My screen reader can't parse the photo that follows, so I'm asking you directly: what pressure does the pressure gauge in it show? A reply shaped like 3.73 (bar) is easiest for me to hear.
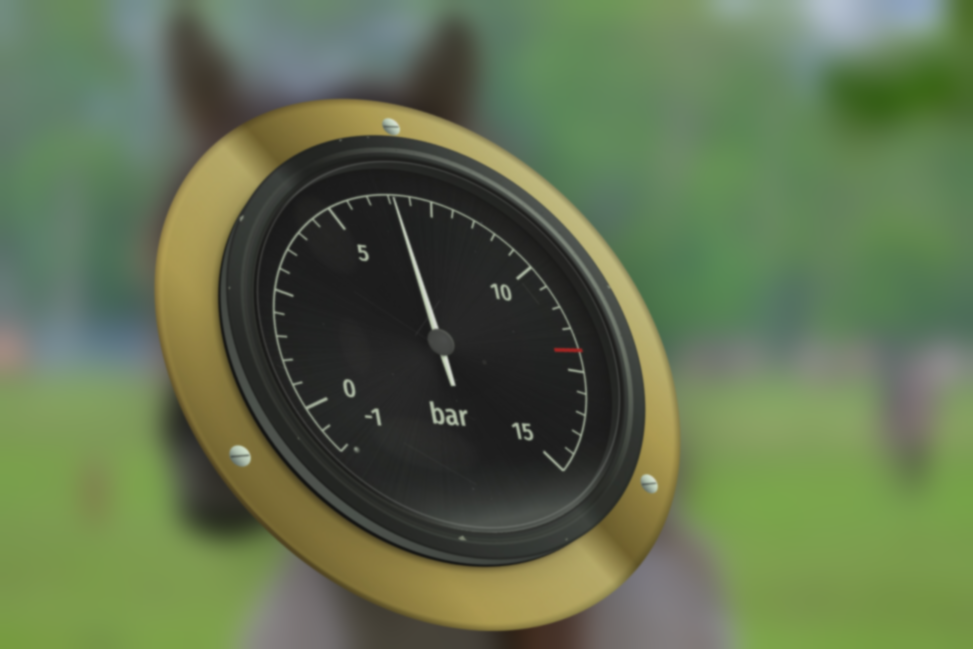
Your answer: 6.5 (bar)
